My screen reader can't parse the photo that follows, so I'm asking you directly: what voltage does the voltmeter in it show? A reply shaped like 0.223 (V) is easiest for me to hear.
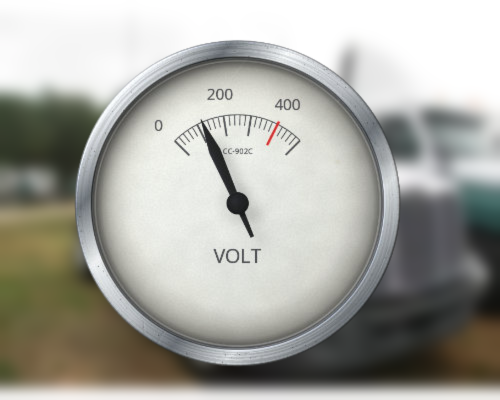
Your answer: 120 (V)
